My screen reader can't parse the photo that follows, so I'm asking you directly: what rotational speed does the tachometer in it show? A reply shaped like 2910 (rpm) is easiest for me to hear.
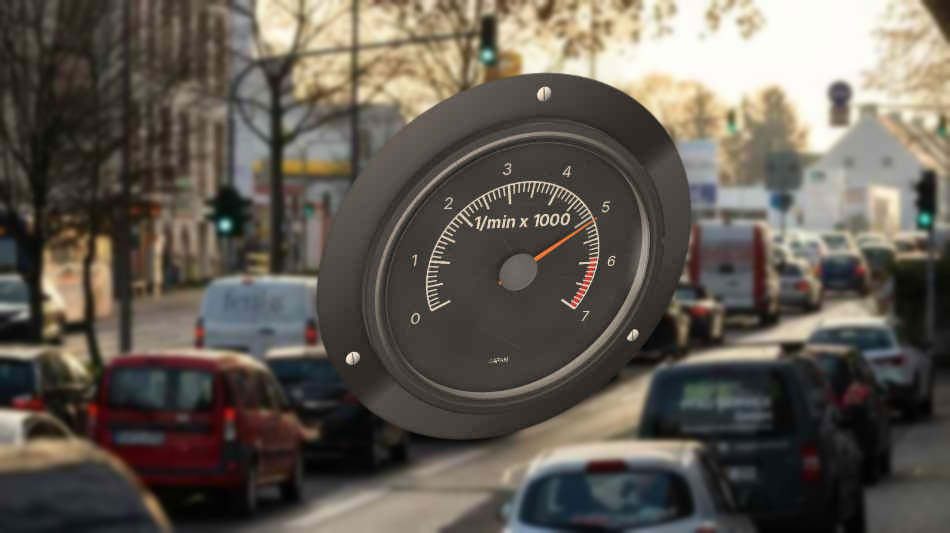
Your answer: 5000 (rpm)
